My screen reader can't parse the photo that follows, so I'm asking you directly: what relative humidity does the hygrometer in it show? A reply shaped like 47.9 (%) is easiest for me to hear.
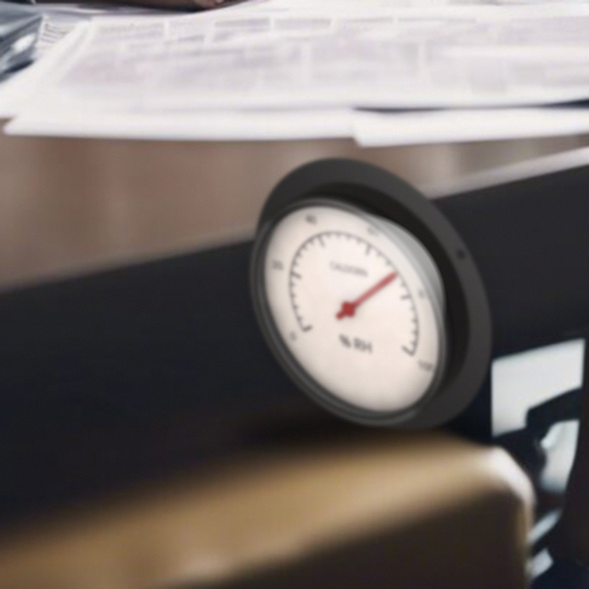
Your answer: 72 (%)
